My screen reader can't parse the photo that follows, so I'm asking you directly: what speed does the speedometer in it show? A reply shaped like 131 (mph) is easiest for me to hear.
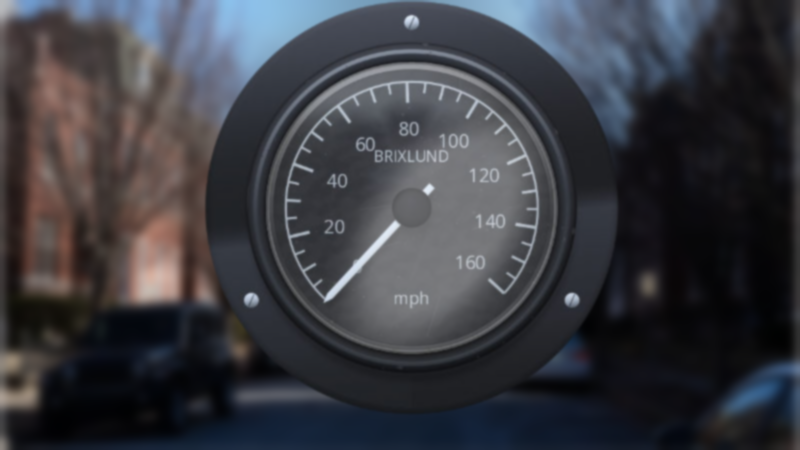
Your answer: 0 (mph)
